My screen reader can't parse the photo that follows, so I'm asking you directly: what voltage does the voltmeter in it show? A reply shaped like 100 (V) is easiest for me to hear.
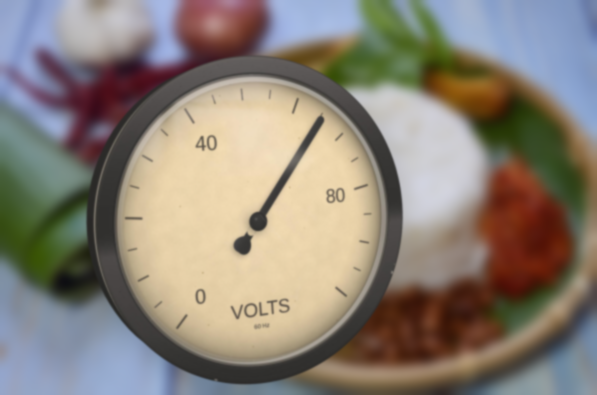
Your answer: 65 (V)
